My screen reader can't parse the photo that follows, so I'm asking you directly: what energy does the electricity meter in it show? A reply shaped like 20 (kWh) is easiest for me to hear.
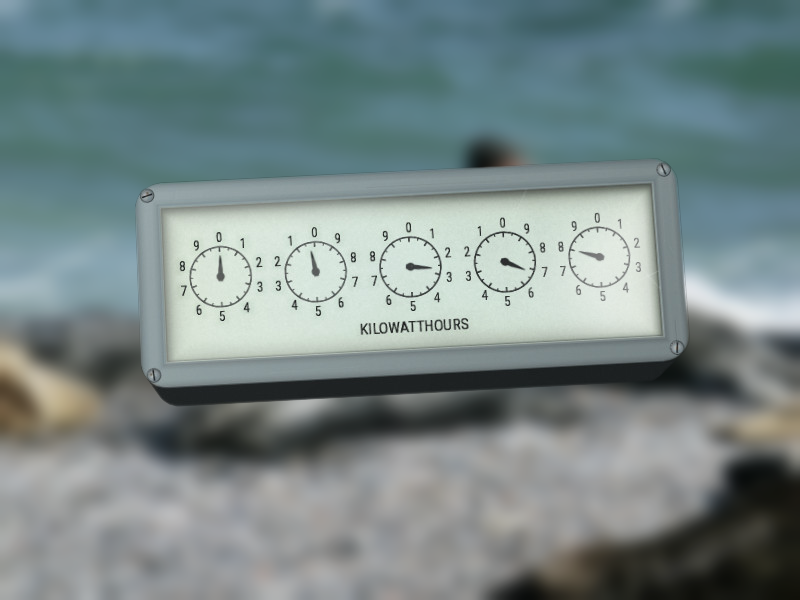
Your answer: 268 (kWh)
